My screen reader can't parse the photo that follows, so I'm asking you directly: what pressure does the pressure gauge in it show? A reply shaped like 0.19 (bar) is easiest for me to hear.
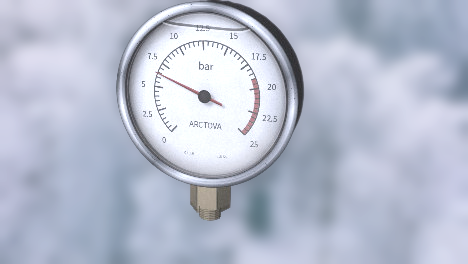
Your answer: 6.5 (bar)
